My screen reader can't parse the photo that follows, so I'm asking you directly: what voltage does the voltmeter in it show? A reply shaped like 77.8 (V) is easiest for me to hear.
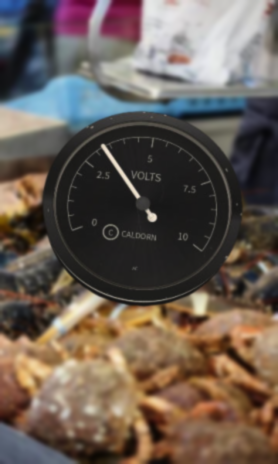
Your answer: 3.25 (V)
